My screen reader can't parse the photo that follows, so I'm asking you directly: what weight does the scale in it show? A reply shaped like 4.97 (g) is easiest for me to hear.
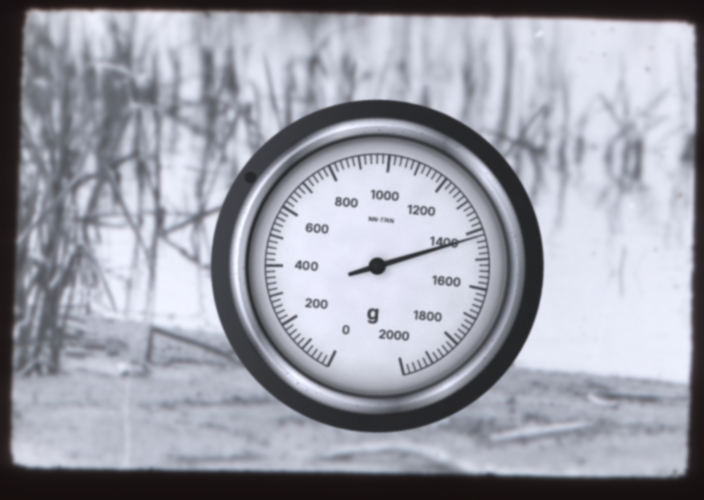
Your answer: 1420 (g)
